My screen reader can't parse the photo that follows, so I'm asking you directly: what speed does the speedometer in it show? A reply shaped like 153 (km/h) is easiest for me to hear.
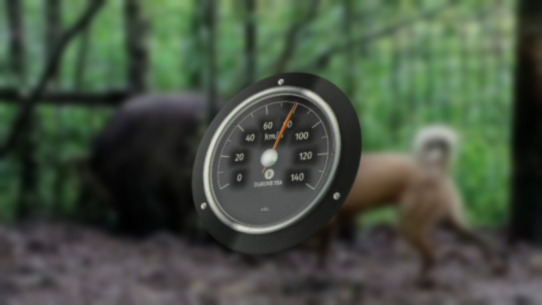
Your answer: 80 (km/h)
